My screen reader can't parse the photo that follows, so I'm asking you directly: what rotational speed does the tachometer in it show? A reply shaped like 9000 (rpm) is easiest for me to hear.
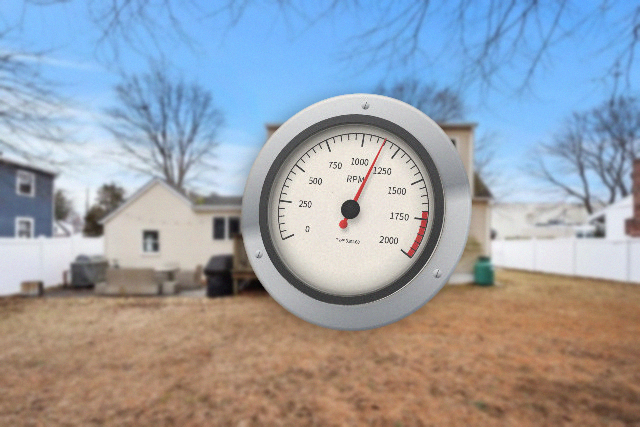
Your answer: 1150 (rpm)
